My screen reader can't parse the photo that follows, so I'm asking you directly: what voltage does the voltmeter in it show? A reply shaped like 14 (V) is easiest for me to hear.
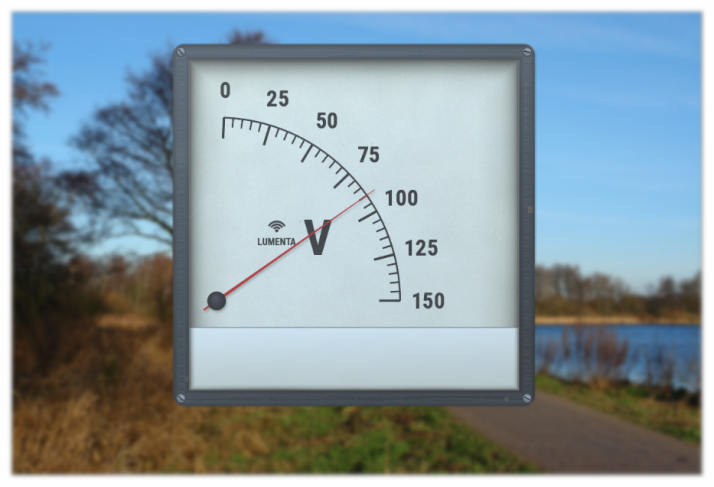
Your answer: 90 (V)
